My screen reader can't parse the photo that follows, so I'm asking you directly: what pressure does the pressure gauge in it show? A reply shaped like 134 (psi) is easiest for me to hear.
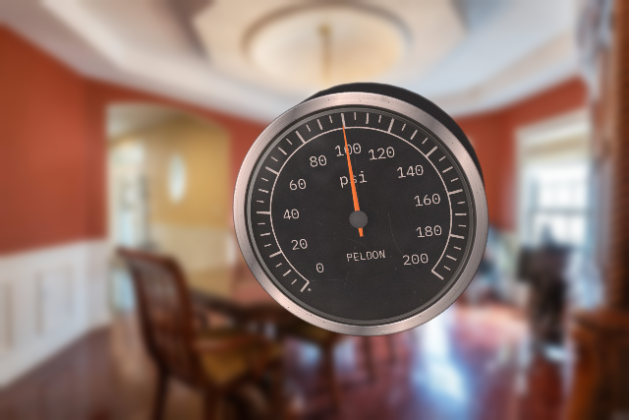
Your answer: 100 (psi)
